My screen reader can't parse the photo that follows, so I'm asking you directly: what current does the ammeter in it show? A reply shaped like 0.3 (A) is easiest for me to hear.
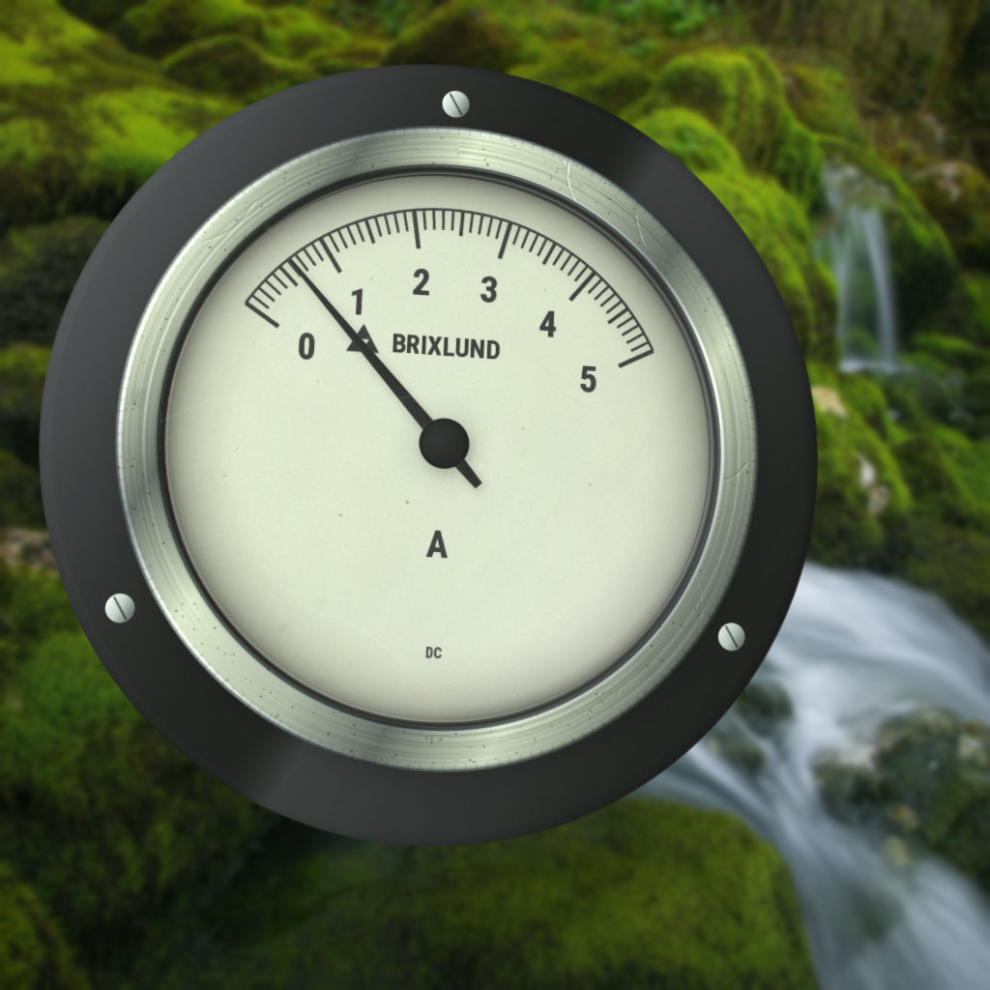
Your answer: 0.6 (A)
